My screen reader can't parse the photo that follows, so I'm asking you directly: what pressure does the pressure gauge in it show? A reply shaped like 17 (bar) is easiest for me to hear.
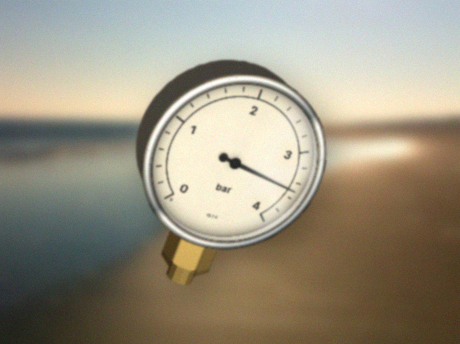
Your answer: 3.5 (bar)
